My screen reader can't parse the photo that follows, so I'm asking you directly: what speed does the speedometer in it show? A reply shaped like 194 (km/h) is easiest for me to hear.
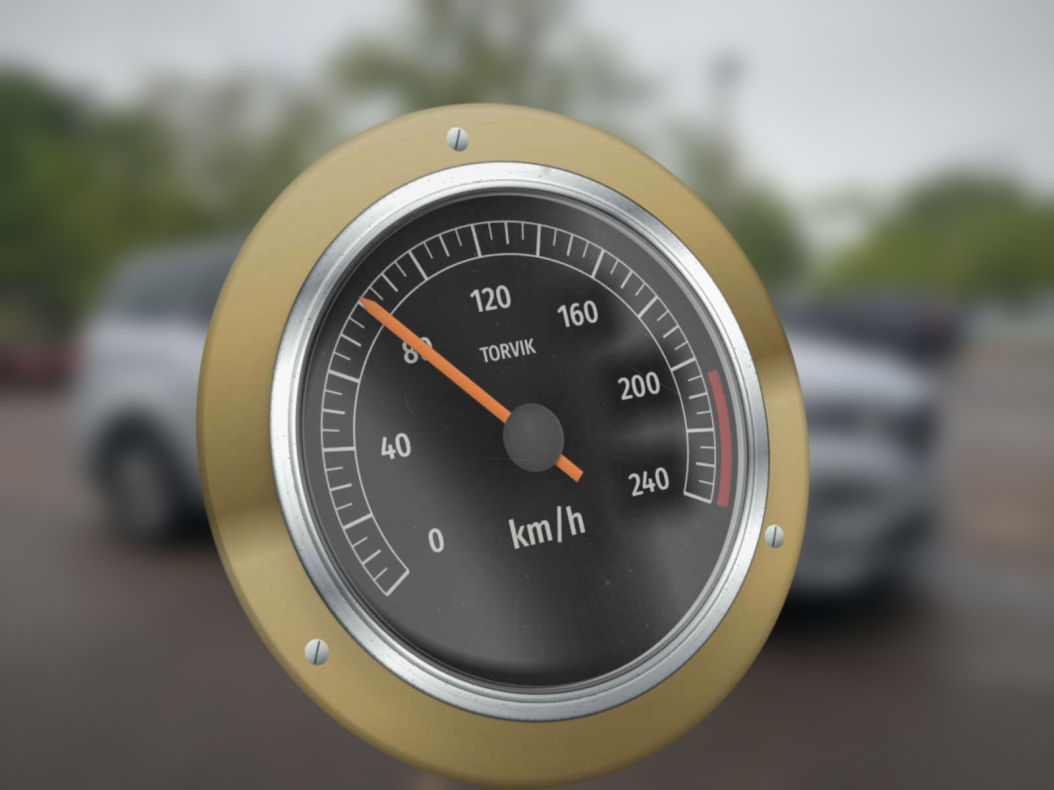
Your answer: 80 (km/h)
